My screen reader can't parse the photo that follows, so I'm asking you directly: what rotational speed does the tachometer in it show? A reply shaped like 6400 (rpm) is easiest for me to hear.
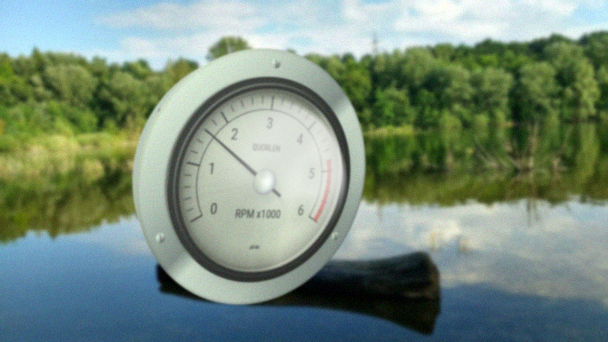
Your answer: 1600 (rpm)
